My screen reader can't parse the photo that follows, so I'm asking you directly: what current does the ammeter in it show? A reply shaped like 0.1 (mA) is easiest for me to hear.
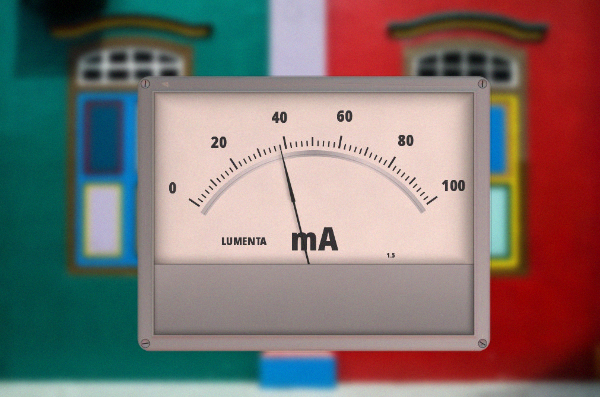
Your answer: 38 (mA)
